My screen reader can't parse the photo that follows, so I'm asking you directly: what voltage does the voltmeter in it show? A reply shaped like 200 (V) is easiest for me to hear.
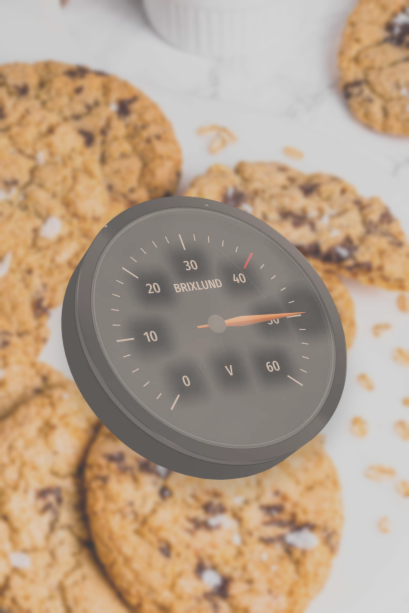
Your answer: 50 (V)
